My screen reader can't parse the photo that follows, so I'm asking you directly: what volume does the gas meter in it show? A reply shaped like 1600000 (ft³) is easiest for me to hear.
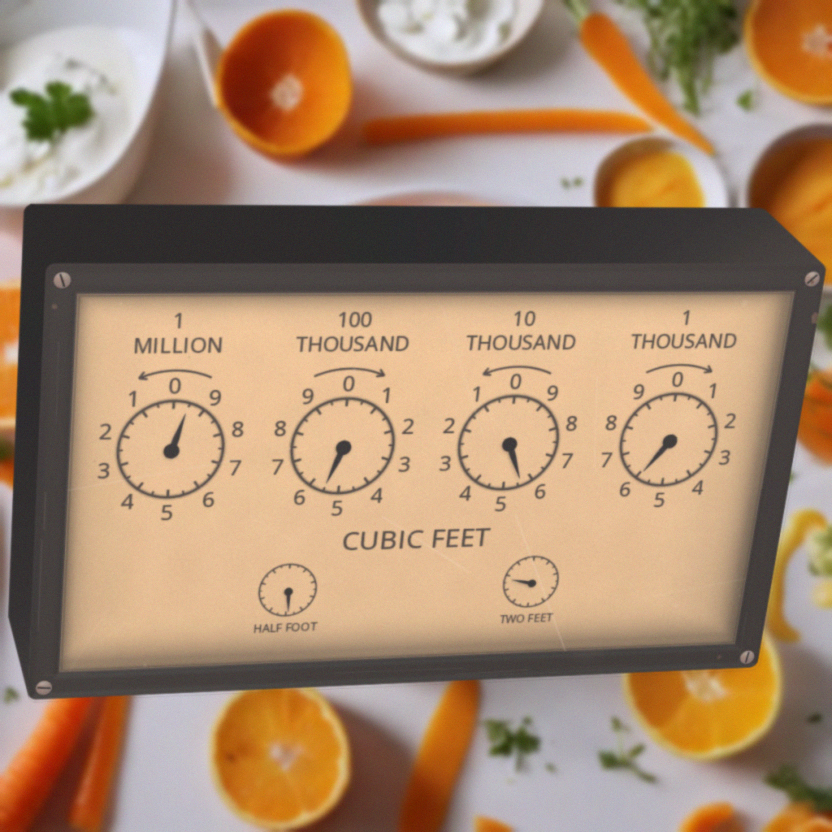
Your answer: 955600 (ft³)
